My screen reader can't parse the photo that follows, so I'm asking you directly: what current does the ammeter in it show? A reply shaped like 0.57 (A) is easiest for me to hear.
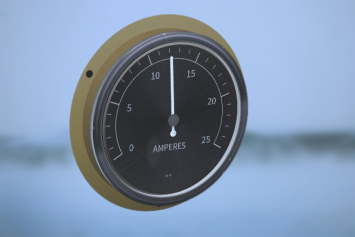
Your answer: 12 (A)
